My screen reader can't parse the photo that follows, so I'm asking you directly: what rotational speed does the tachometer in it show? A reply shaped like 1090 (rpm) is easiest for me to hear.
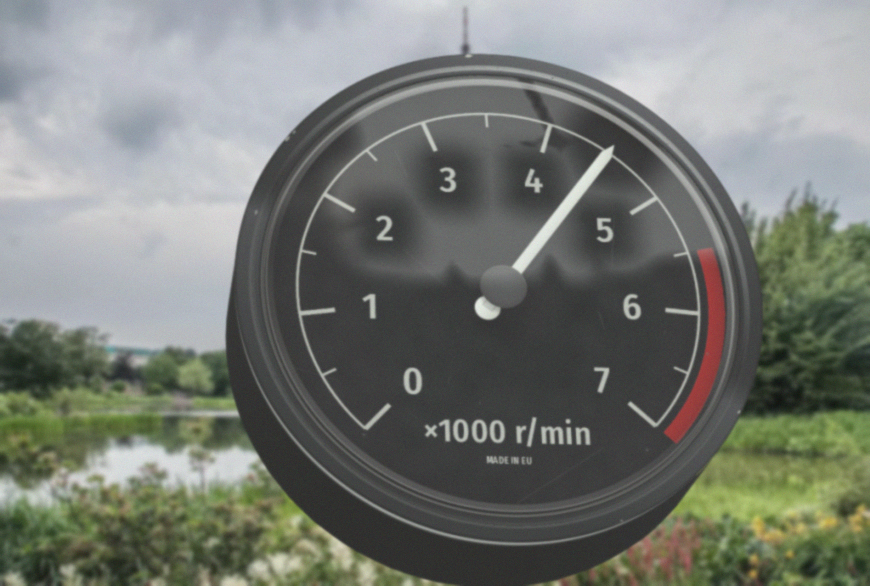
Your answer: 4500 (rpm)
